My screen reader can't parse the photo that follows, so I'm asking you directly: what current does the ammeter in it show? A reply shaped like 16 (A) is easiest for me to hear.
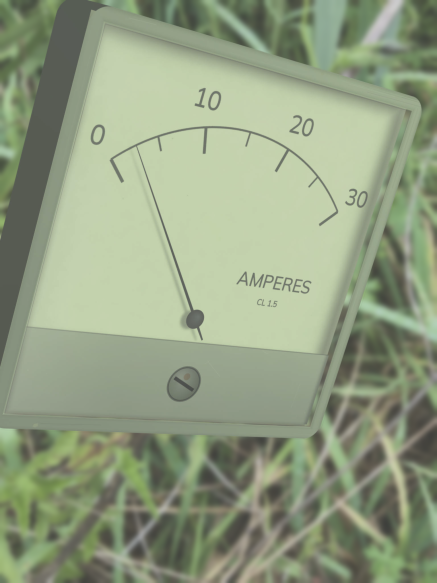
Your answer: 2.5 (A)
